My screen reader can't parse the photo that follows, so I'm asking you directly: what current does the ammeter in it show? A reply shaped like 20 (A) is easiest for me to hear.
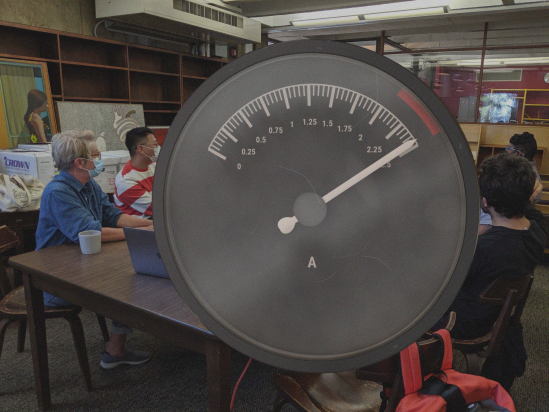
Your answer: 2.45 (A)
